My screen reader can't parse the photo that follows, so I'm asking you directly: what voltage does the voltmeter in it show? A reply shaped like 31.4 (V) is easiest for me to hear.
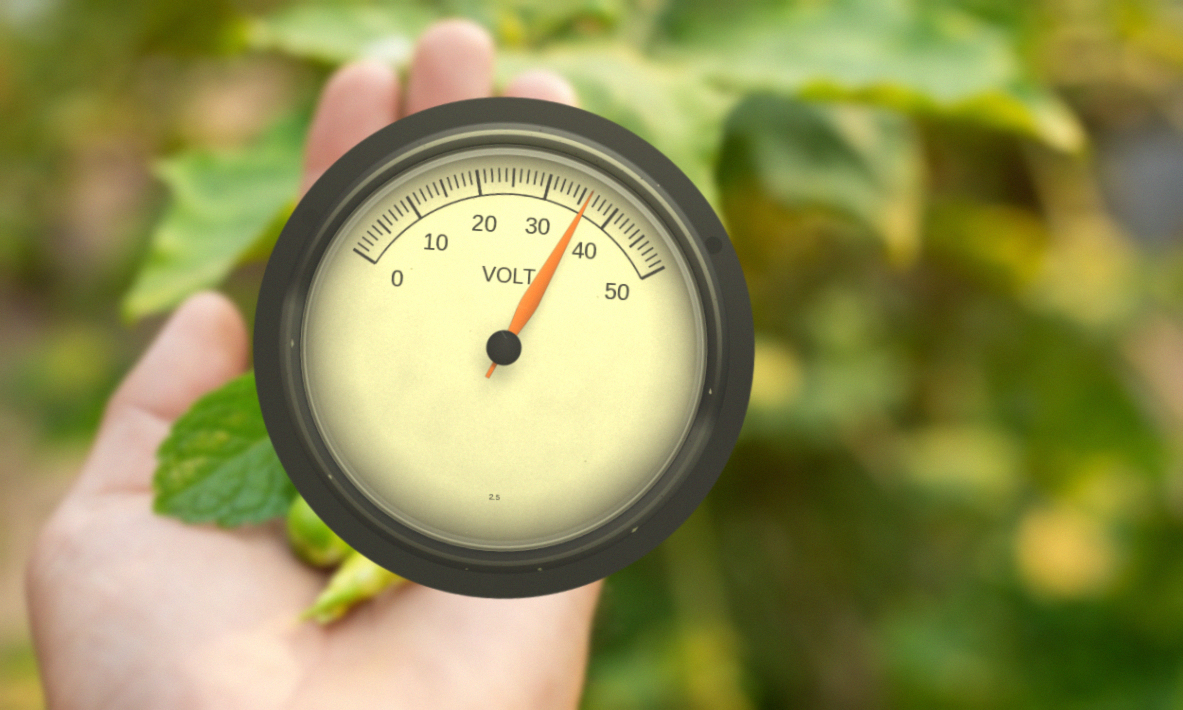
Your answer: 36 (V)
